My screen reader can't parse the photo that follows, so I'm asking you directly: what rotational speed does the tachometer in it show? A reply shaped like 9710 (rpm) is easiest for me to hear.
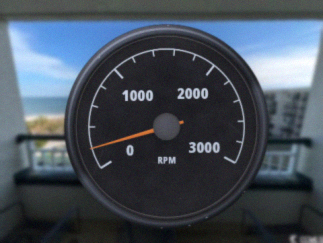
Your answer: 200 (rpm)
